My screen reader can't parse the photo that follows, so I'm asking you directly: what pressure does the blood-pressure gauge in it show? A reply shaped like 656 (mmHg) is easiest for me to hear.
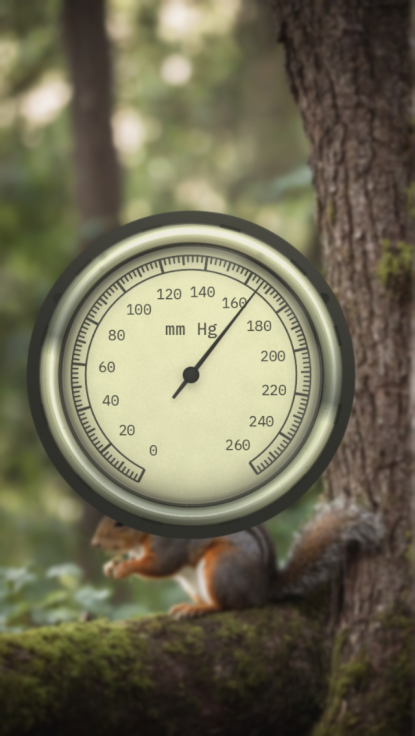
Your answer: 166 (mmHg)
